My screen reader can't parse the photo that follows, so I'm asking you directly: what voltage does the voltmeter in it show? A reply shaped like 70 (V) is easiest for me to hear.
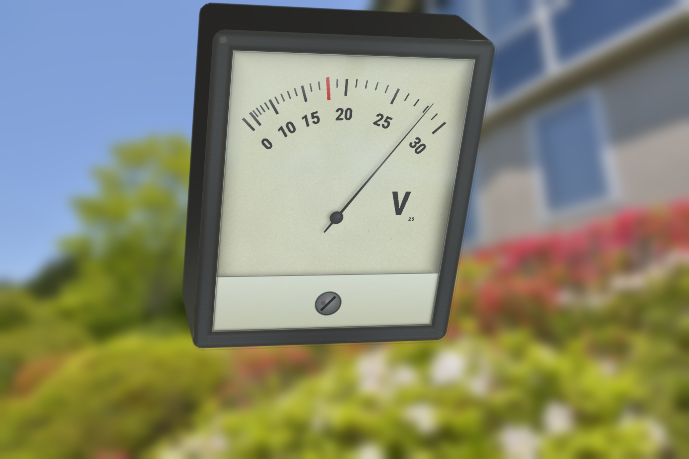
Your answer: 28 (V)
